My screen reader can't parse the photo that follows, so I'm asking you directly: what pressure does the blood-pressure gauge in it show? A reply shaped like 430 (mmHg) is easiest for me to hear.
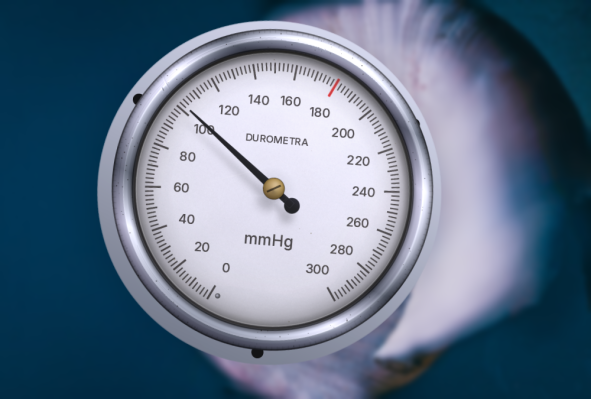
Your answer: 102 (mmHg)
